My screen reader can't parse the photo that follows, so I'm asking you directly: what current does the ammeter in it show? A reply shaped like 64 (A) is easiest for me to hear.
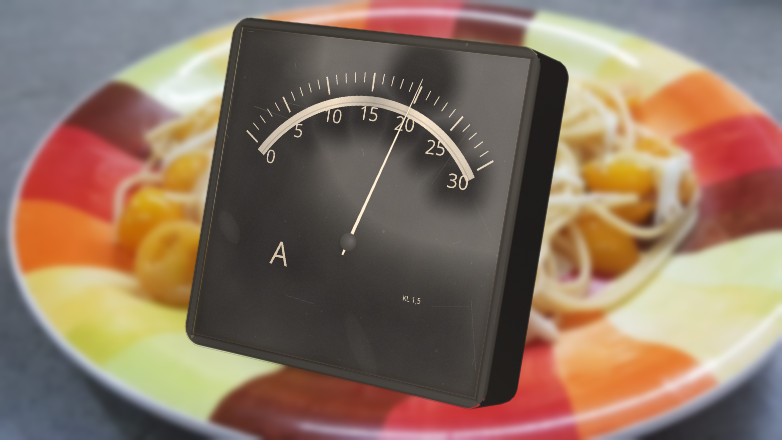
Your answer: 20 (A)
